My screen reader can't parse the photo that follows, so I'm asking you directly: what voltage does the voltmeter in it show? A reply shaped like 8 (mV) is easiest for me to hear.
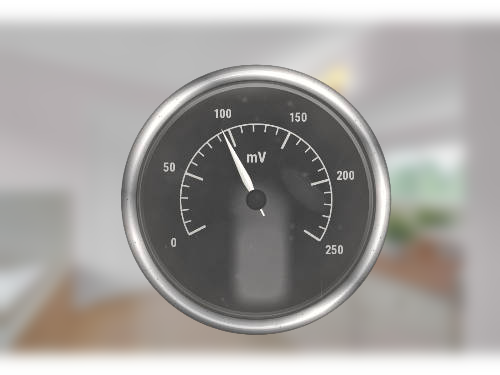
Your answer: 95 (mV)
